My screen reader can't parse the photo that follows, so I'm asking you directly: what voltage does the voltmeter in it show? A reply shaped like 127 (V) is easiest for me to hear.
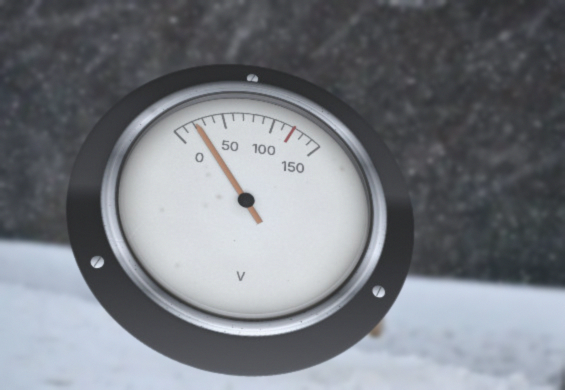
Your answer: 20 (V)
